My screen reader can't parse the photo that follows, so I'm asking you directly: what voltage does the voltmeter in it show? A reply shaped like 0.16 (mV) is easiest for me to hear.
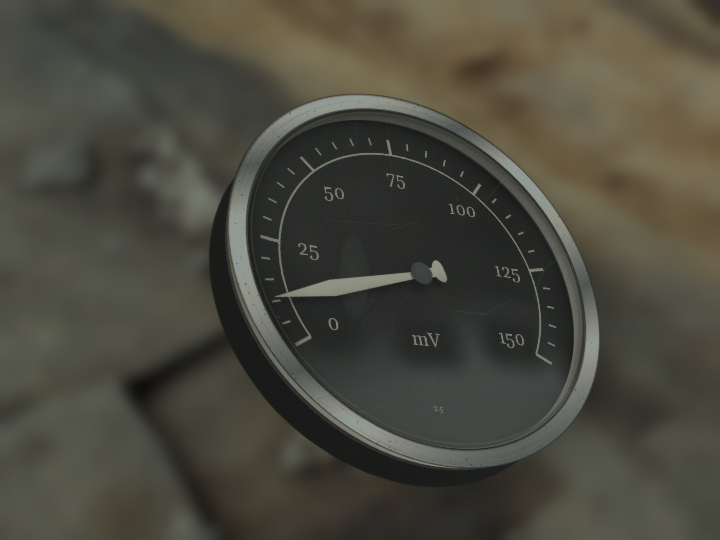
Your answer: 10 (mV)
